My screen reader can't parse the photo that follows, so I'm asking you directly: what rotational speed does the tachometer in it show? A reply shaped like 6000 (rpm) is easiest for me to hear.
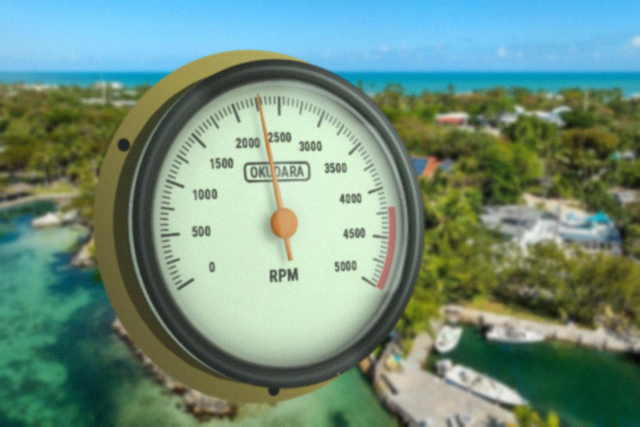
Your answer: 2250 (rpm)
